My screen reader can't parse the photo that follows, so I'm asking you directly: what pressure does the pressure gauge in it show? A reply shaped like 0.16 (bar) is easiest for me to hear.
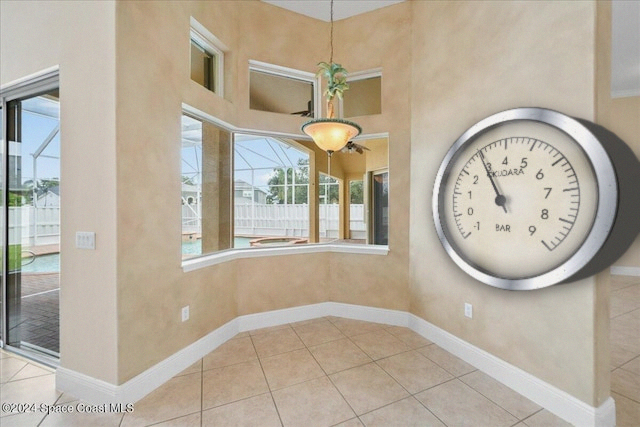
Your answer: 3 (bar)
